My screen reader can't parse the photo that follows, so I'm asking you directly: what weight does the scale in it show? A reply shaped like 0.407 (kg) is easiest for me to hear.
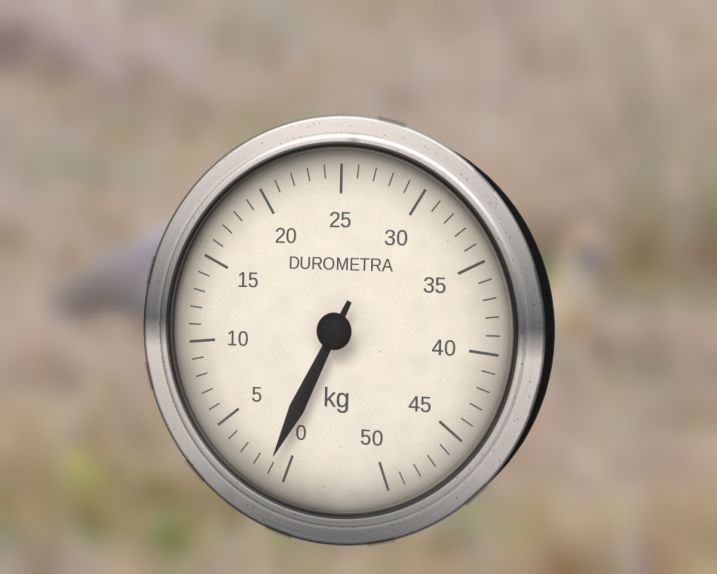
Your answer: 1 (kg)
